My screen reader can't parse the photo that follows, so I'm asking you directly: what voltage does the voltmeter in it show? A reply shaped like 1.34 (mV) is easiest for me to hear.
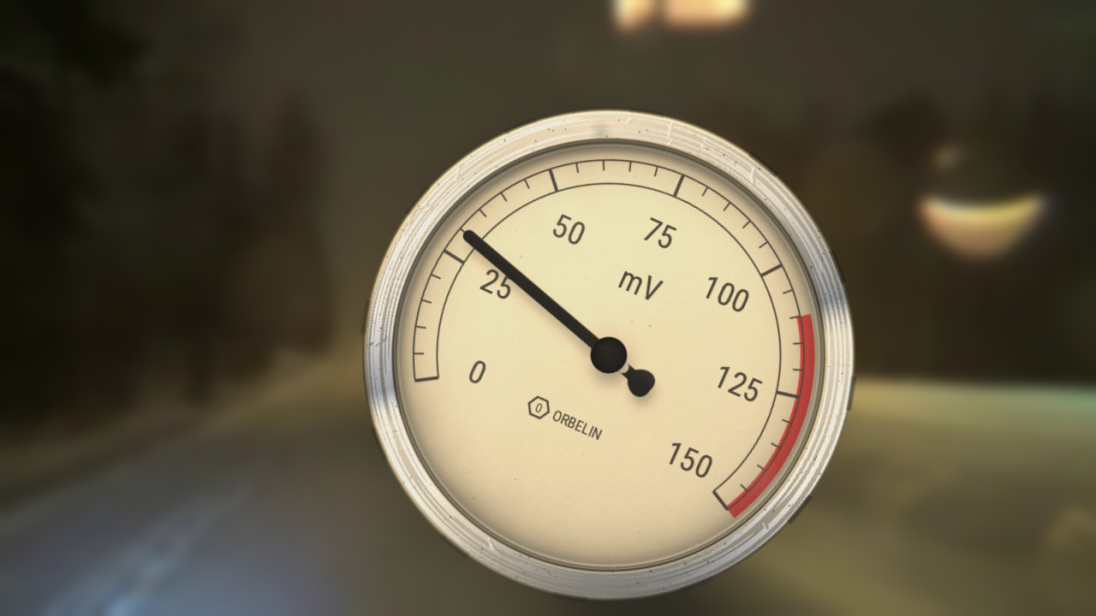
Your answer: 30 (mV)
